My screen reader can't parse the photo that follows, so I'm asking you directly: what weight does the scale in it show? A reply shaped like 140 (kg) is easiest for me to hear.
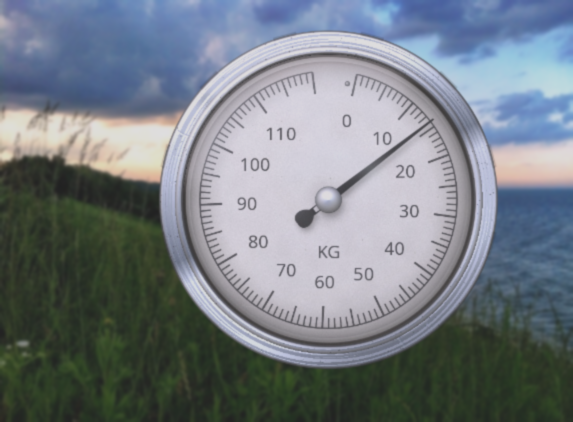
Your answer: 14 (kg)
